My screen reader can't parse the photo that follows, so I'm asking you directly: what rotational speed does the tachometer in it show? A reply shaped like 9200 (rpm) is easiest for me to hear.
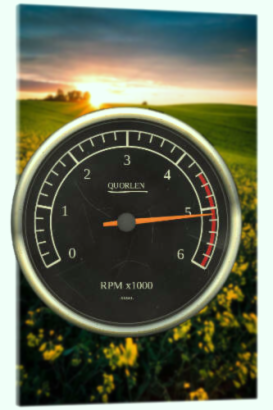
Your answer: 5100 (rpm)
